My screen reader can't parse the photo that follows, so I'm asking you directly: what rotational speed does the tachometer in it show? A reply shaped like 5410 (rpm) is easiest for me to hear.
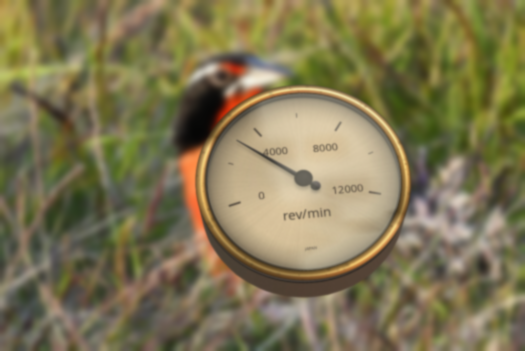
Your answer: 3000 (rpm)
